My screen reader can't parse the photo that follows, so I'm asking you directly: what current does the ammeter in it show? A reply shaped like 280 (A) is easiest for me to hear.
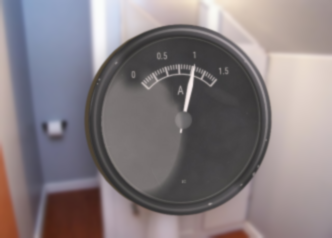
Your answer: 1 (A)
